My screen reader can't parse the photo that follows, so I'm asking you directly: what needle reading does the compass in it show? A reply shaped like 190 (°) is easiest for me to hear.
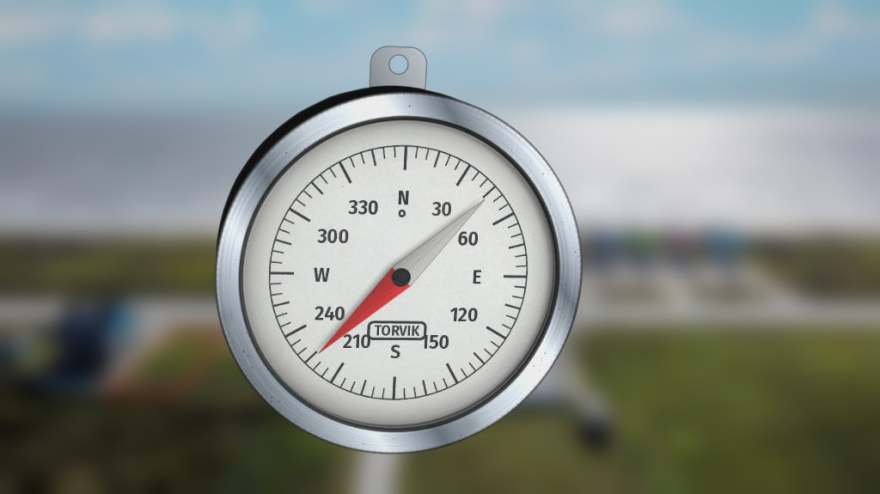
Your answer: 225 (°)
